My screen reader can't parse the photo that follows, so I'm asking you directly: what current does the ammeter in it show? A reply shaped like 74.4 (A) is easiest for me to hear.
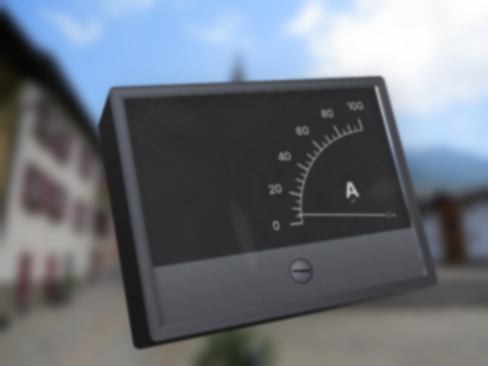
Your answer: 5 (A)
